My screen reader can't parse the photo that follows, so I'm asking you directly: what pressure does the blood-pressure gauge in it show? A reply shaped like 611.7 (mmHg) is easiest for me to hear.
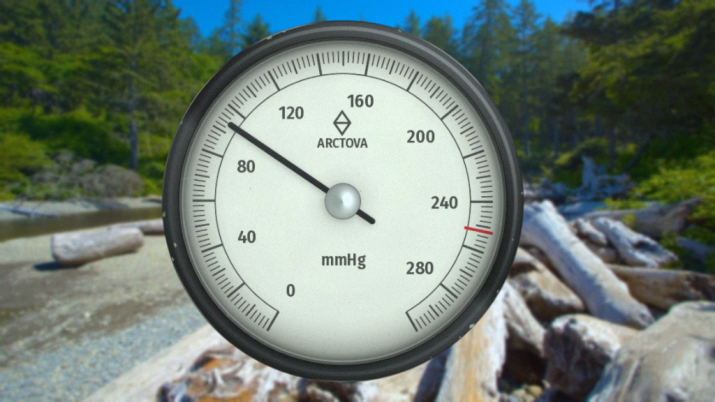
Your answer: 94 (mmHg)
